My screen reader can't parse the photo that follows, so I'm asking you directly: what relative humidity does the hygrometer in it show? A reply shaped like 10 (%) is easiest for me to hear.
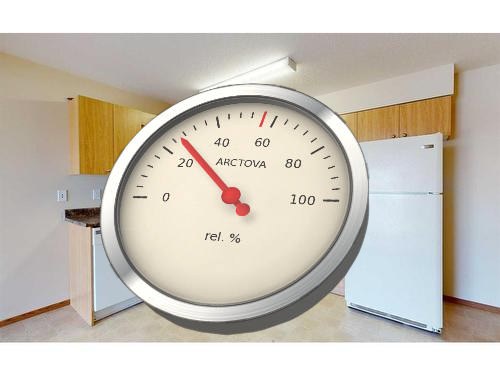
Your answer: 26 (%)
